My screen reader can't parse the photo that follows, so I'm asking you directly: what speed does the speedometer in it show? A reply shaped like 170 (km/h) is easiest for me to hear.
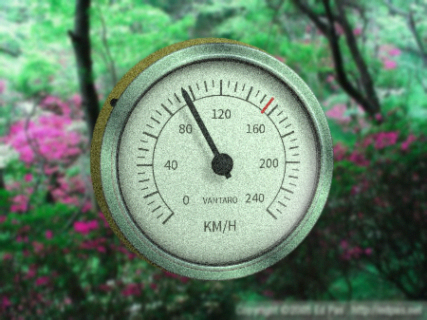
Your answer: 95 (km/h)
